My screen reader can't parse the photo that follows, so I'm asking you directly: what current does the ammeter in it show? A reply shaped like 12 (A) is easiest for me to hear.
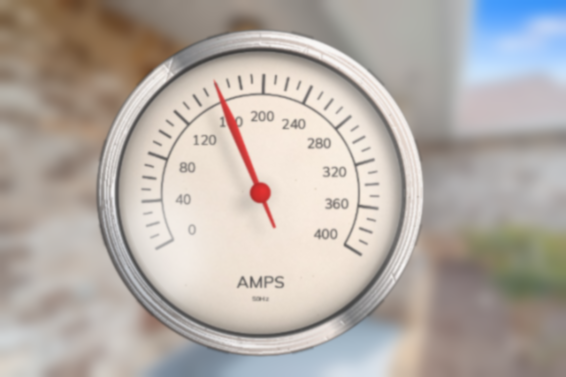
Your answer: 160 (A)
